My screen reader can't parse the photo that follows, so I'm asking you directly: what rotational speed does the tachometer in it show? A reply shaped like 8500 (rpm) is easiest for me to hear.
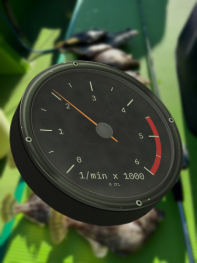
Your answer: 2000 (rpm)
